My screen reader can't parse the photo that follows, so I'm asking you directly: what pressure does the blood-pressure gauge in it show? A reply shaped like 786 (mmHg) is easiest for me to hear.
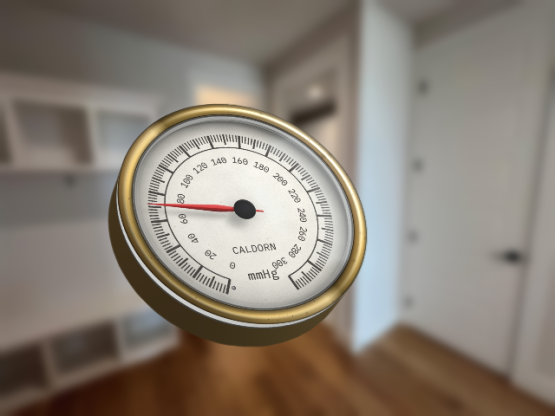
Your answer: 70 (mmHg)
